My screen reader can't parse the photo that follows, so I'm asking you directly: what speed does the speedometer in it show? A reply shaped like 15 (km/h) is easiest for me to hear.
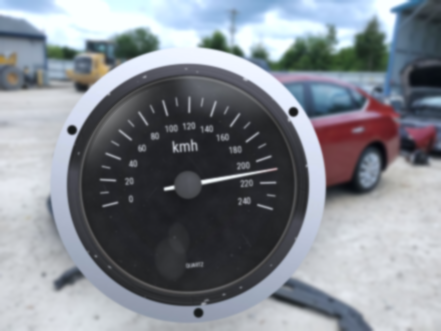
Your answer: 210 (km/h)
